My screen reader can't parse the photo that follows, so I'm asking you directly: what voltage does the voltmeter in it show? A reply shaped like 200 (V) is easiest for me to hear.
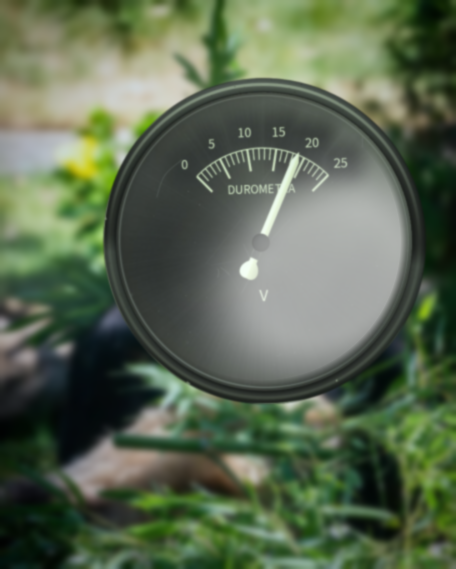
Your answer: 19 (V)
